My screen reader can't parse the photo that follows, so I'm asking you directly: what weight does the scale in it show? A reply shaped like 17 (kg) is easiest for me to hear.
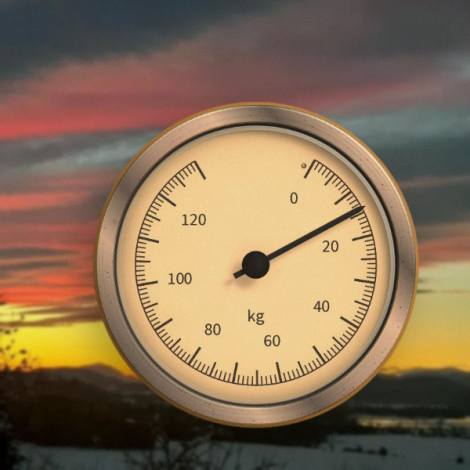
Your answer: 14 (kg)
